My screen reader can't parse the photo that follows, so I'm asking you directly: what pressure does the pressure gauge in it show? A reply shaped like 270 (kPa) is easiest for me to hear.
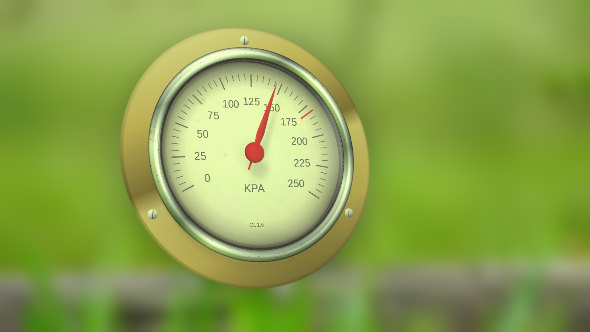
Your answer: 145 (kPa)
